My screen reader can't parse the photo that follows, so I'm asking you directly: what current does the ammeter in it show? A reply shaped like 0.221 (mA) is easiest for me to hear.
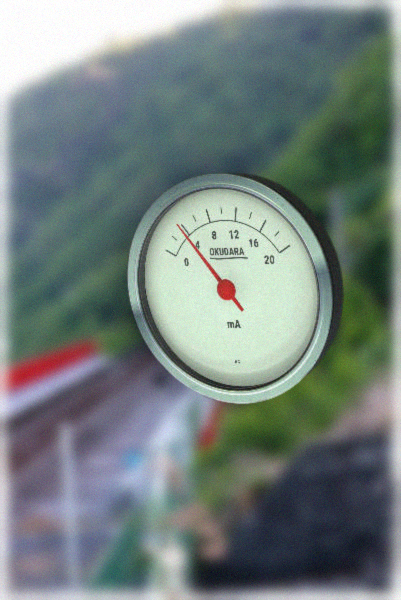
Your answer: 4 (mA)
